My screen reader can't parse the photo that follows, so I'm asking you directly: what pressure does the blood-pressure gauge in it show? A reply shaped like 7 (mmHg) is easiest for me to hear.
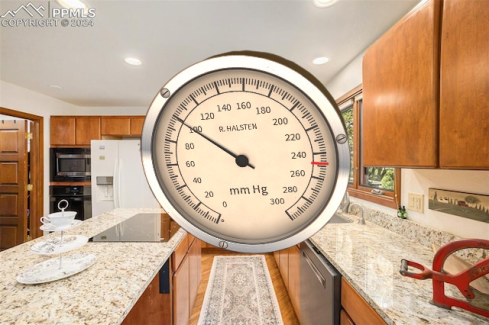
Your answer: 100 (mmHg)
